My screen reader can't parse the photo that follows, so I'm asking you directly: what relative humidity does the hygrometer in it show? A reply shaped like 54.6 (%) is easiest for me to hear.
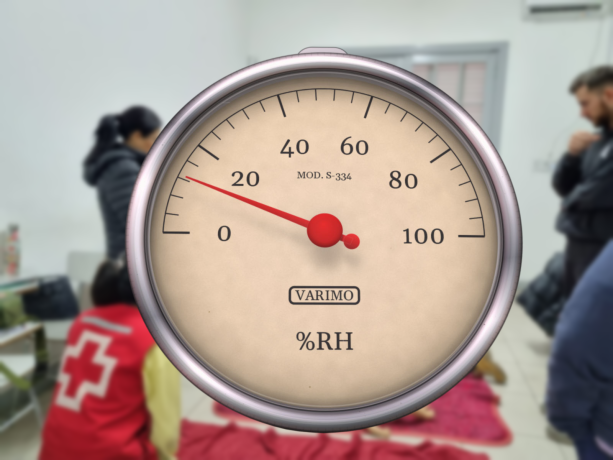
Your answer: 12 (%)
